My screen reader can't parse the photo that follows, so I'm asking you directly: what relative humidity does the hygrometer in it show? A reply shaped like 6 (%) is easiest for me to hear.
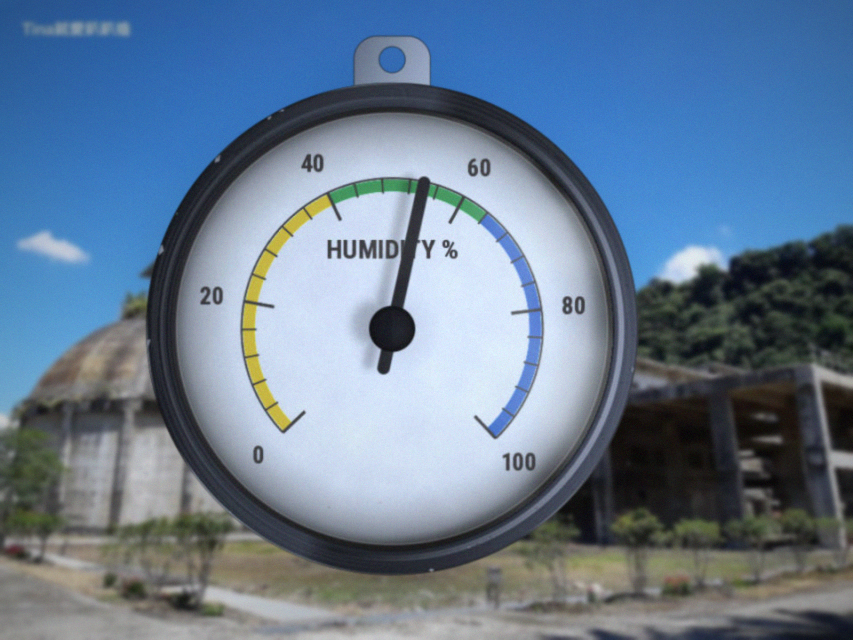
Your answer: 54 (%)
